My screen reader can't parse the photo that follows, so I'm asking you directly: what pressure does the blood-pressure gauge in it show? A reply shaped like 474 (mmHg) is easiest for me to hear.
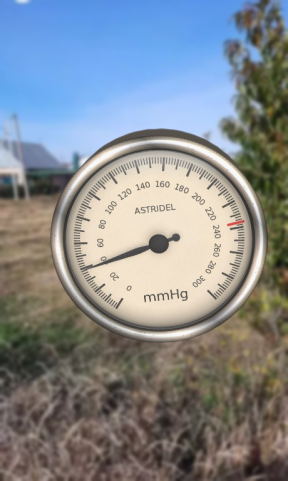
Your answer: 40 (mmHg)
